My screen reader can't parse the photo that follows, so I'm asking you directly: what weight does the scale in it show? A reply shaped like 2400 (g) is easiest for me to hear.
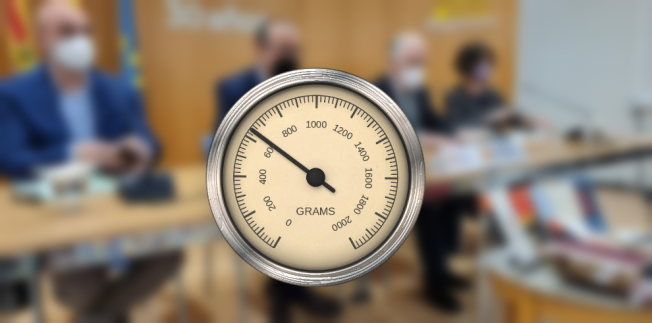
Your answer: 640 (g)
